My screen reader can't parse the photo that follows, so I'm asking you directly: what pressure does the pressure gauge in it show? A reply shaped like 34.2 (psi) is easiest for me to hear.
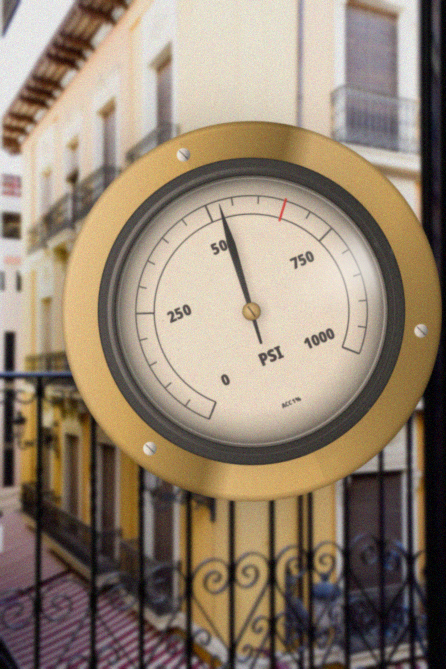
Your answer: 525 (psi)
